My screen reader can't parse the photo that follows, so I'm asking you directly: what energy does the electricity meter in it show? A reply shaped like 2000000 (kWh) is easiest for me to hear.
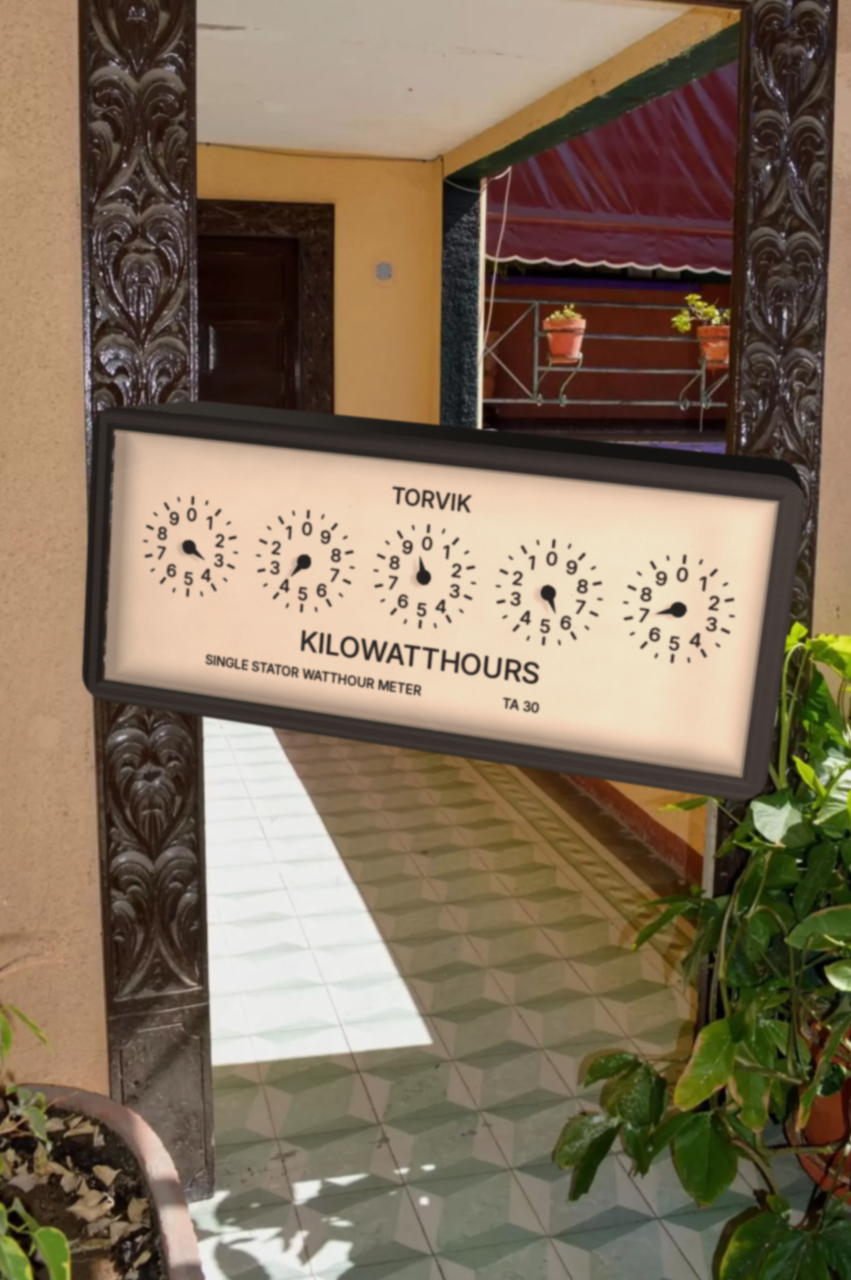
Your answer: 33957 (kWh)
